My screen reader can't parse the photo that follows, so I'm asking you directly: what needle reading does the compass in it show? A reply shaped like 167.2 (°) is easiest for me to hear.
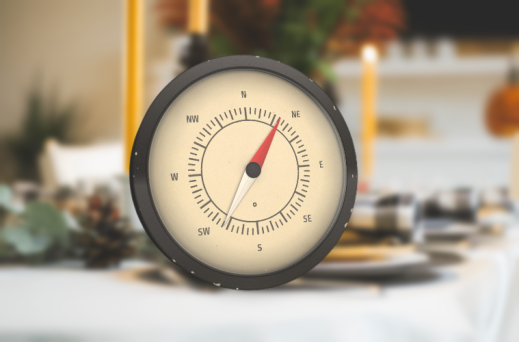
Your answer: 35 (°)
